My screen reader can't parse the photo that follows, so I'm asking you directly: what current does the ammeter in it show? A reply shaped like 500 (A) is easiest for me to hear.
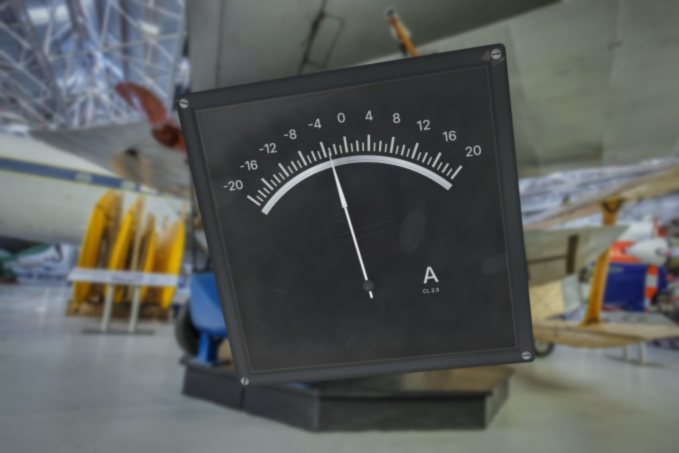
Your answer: -3 (A)
